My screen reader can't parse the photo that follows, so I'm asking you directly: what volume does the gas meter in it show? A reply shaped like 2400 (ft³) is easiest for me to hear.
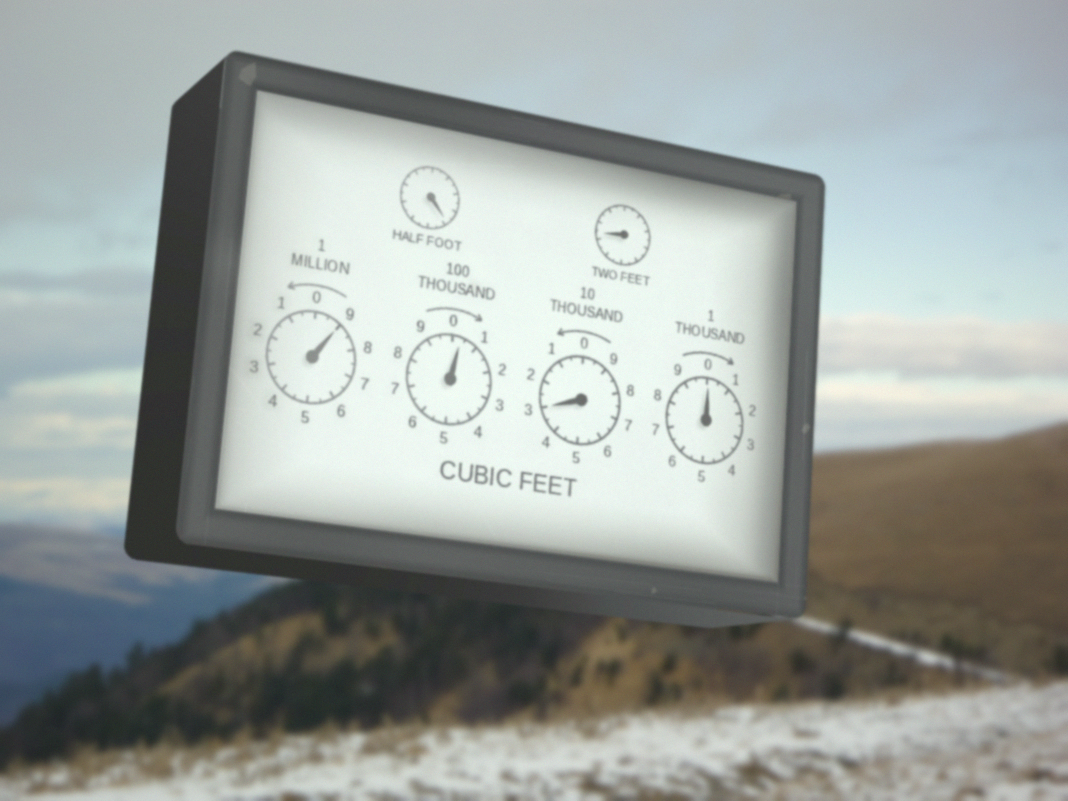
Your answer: 903000 (ft³)
